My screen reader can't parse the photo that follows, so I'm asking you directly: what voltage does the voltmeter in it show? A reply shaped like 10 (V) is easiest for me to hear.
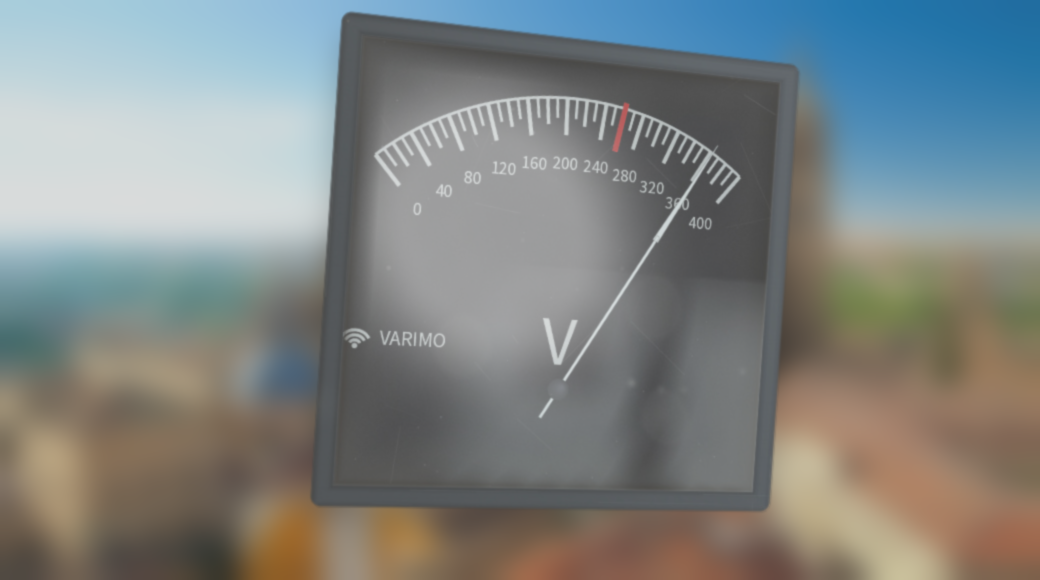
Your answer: 360 (V)
